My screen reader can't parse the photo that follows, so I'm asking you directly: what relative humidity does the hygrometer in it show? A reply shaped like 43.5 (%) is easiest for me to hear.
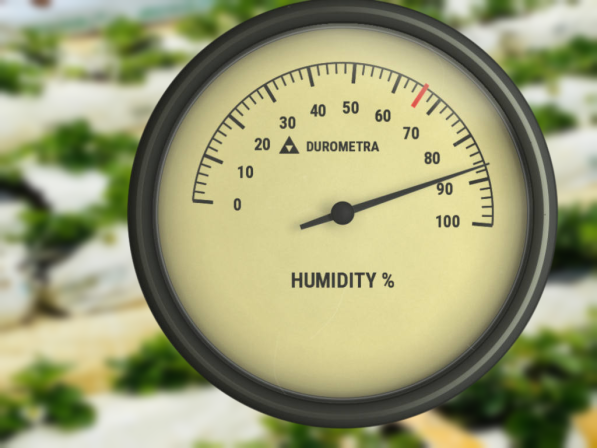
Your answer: 87 (%)
